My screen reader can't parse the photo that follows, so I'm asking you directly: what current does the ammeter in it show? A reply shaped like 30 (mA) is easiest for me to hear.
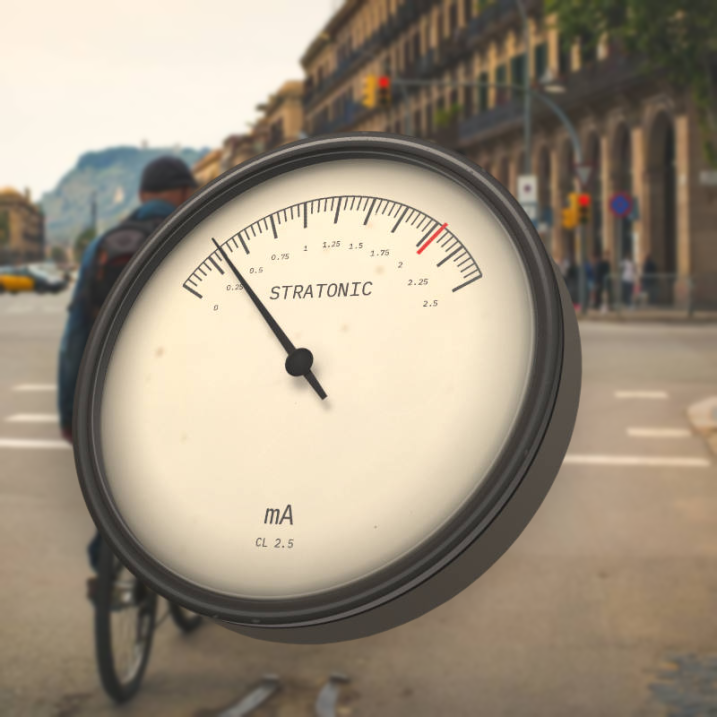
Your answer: 0.35 (mA)
